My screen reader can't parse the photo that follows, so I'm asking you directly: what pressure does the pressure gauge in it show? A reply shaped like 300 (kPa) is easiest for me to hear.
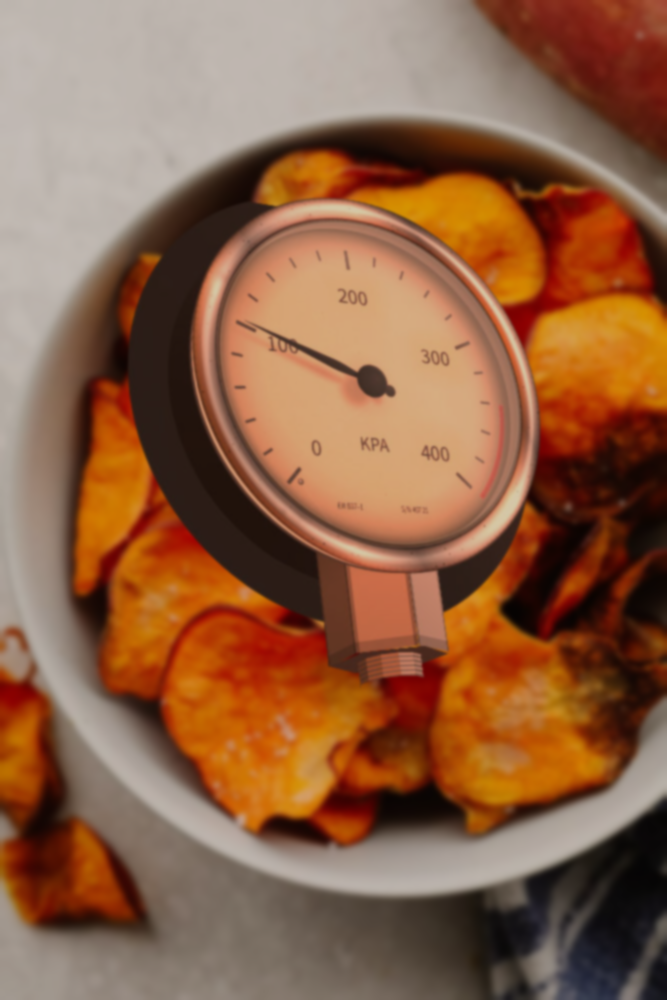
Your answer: 100 (kPa)
